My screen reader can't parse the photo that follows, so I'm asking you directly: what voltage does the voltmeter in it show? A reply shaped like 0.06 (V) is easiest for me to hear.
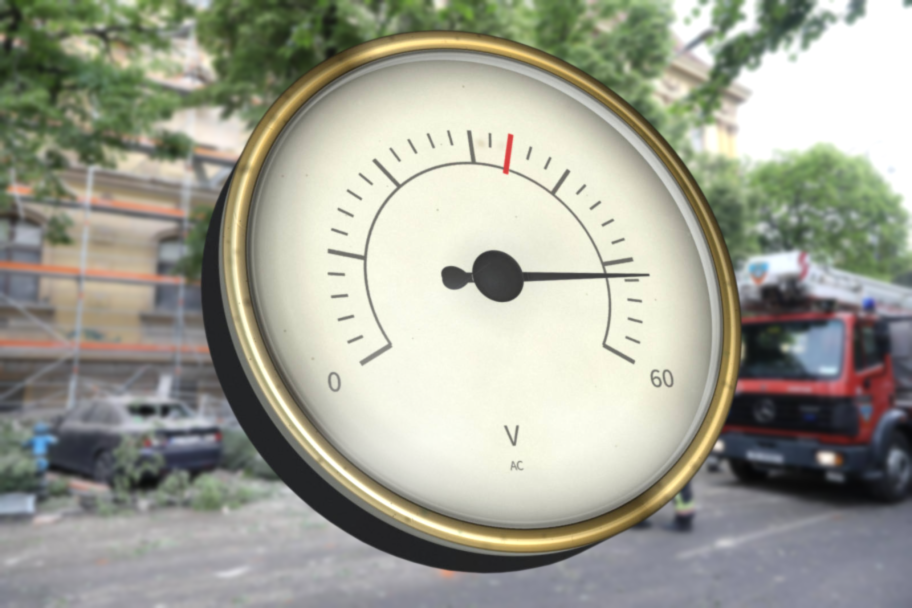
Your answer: 52 (V)
